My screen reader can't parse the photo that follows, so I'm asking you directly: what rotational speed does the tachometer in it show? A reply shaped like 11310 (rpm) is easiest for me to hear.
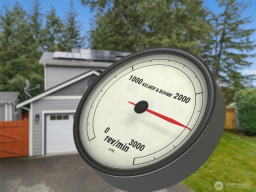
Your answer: 2400 (rpm)
